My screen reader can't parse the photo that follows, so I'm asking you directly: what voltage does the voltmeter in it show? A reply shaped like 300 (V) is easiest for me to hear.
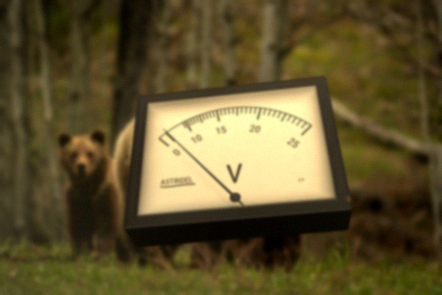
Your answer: 5 (V)
